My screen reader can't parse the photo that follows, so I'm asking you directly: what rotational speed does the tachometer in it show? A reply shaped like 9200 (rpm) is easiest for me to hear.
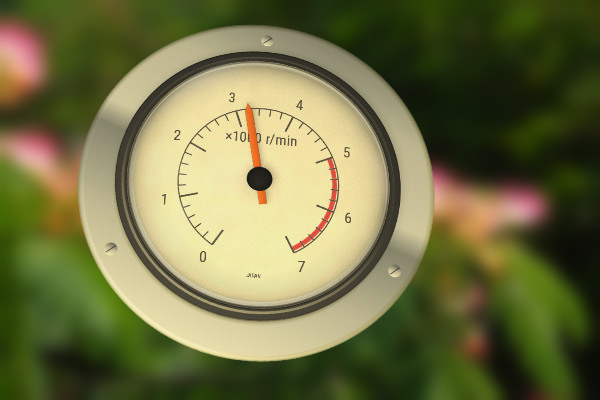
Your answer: 3200 (rpm)
